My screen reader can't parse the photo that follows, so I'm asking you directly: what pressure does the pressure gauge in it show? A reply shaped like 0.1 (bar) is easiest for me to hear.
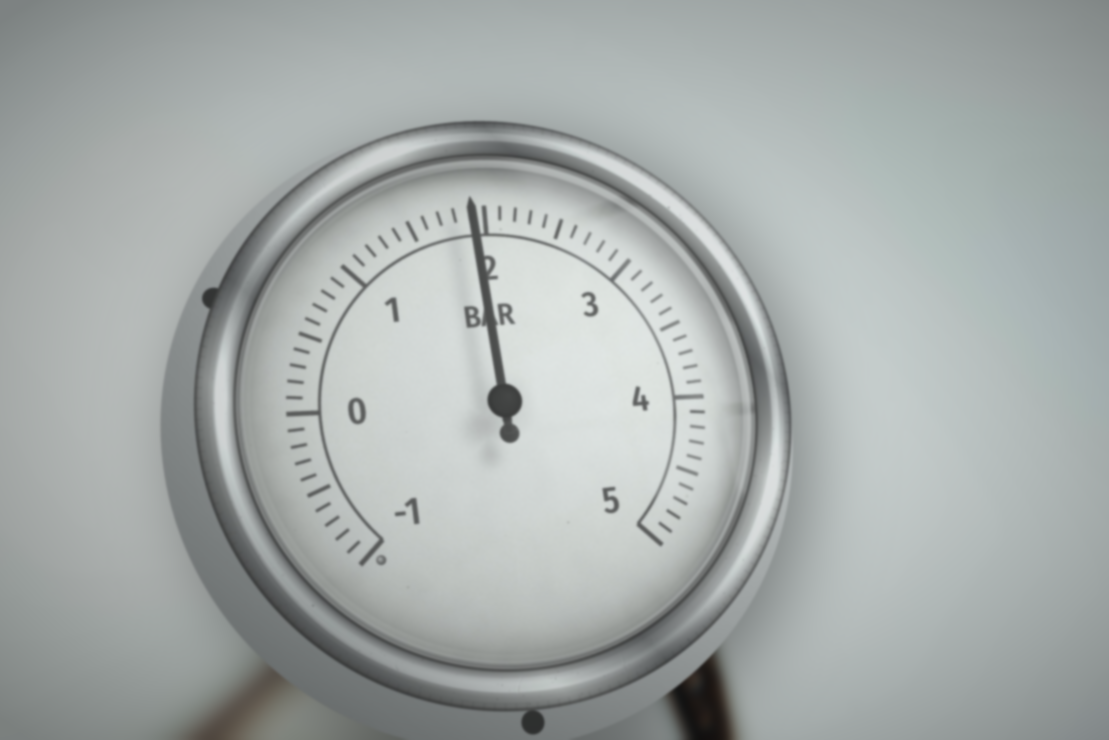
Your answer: 1.9 (bar)
